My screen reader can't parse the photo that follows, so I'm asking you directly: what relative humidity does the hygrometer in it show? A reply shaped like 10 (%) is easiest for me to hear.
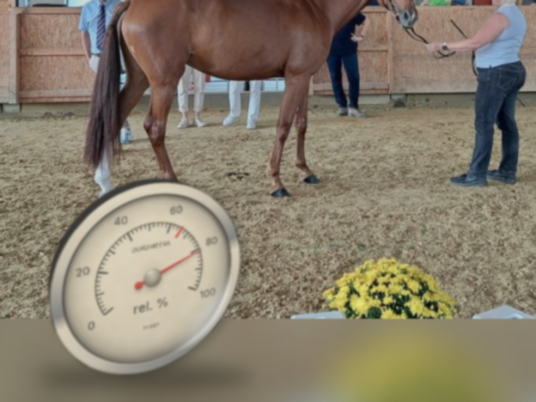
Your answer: 80 (%)
